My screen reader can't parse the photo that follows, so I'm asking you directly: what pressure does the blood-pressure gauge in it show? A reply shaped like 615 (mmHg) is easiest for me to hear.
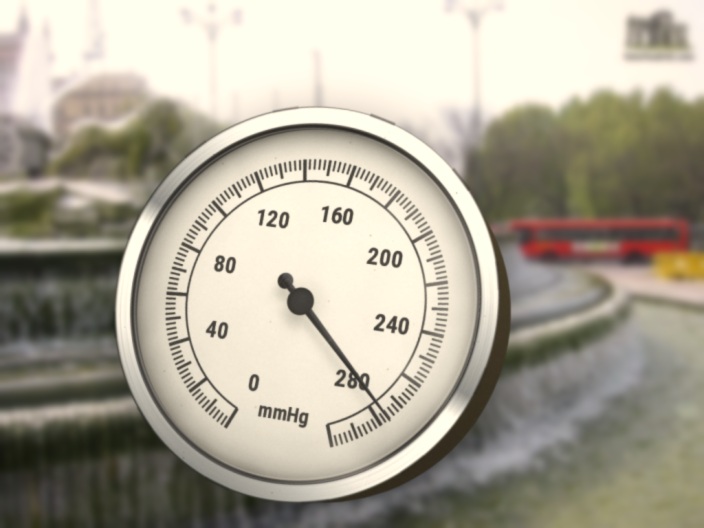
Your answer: 276 (mmHg)
